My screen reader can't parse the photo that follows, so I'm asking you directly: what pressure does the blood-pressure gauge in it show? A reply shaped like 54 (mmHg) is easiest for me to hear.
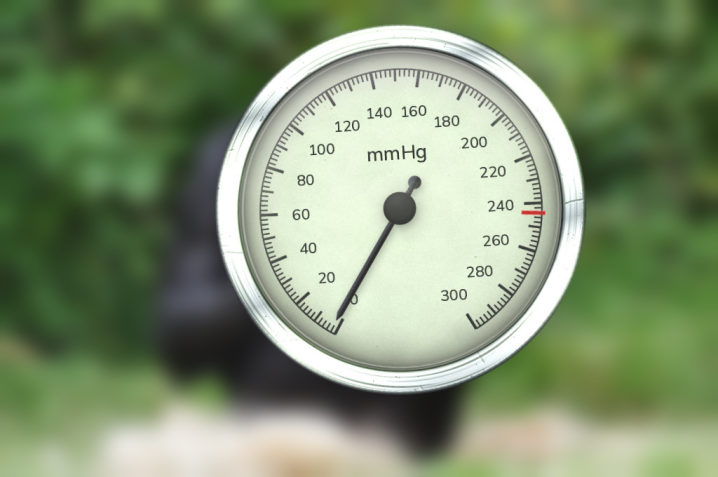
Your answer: 2 (mmHg)
